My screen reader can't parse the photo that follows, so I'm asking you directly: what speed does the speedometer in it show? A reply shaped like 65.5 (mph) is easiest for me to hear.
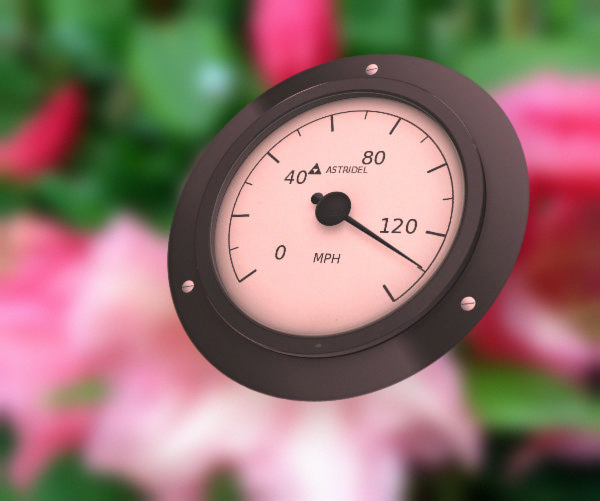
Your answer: 130 (mph)
